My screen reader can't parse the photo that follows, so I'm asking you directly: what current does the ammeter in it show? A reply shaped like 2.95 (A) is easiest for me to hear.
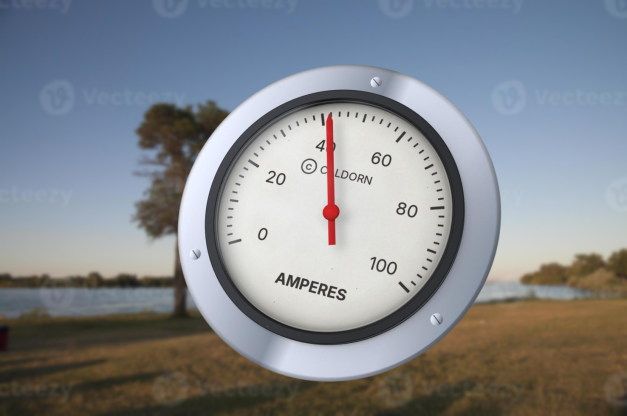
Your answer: 42 (A)
